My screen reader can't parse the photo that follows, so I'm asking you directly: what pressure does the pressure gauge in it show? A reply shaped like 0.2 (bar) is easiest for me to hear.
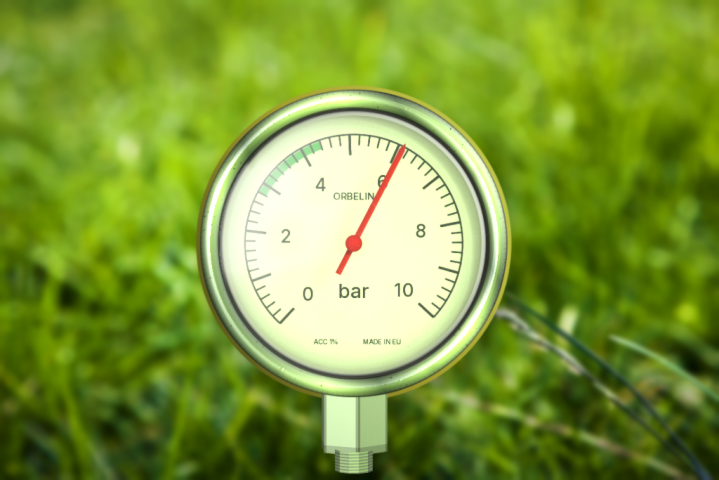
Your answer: 6.1 (bar)
